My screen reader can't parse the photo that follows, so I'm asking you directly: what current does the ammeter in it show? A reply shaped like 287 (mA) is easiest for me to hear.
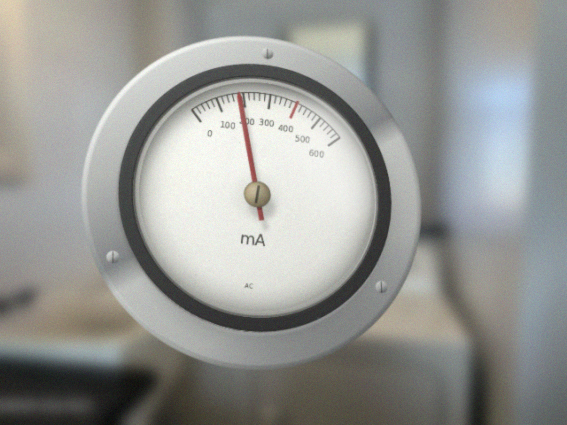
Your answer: 180 (mA)
